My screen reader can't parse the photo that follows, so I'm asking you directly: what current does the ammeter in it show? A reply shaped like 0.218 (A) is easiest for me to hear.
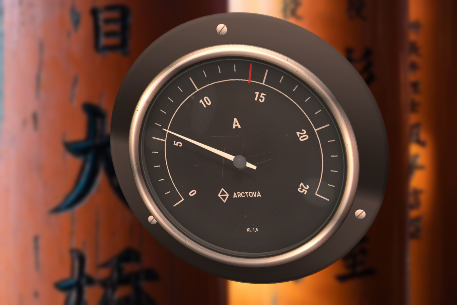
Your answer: 6 (A)
